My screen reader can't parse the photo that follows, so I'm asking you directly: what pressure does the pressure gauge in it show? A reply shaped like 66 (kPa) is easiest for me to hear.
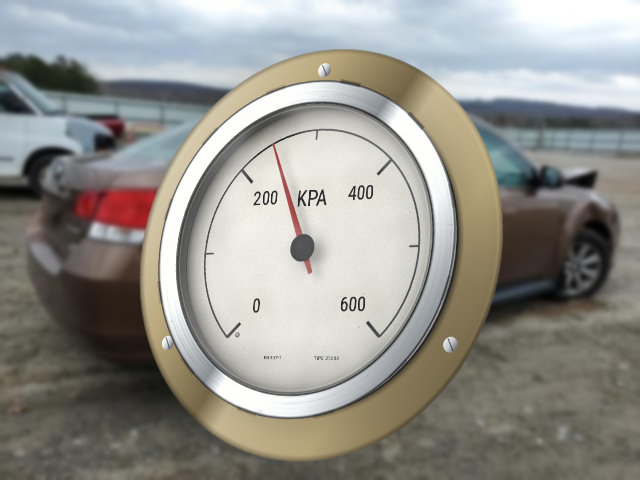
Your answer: 250 (kPa)
